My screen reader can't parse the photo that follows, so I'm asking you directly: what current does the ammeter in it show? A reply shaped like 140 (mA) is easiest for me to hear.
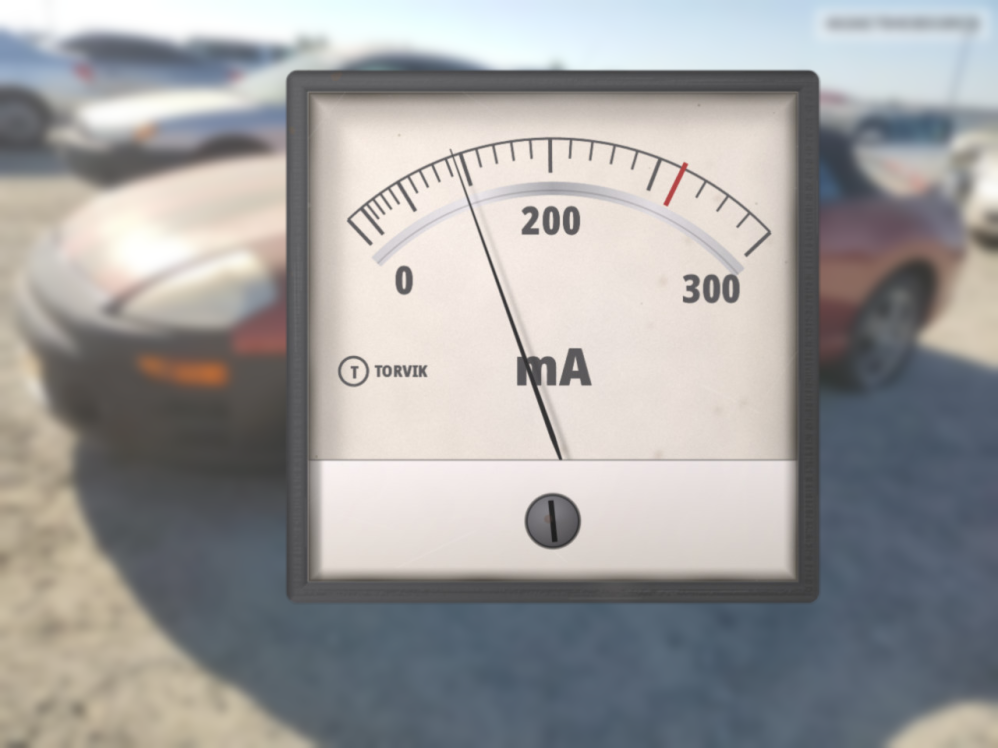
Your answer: 145 (mA)
